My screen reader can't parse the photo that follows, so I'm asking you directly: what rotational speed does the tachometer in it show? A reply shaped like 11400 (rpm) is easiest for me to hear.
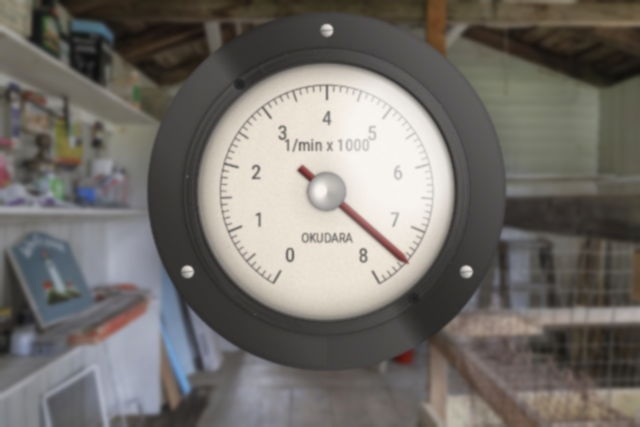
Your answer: 7500 (rpm)
